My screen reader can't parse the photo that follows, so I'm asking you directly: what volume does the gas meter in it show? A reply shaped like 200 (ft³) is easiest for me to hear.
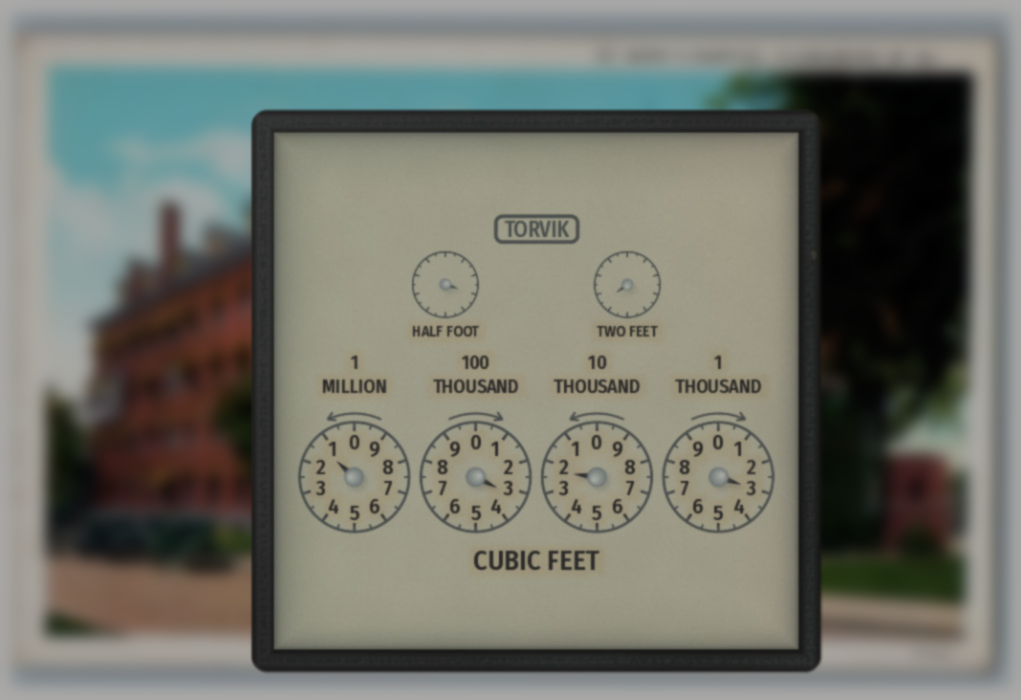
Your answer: 132300 (ft³)
